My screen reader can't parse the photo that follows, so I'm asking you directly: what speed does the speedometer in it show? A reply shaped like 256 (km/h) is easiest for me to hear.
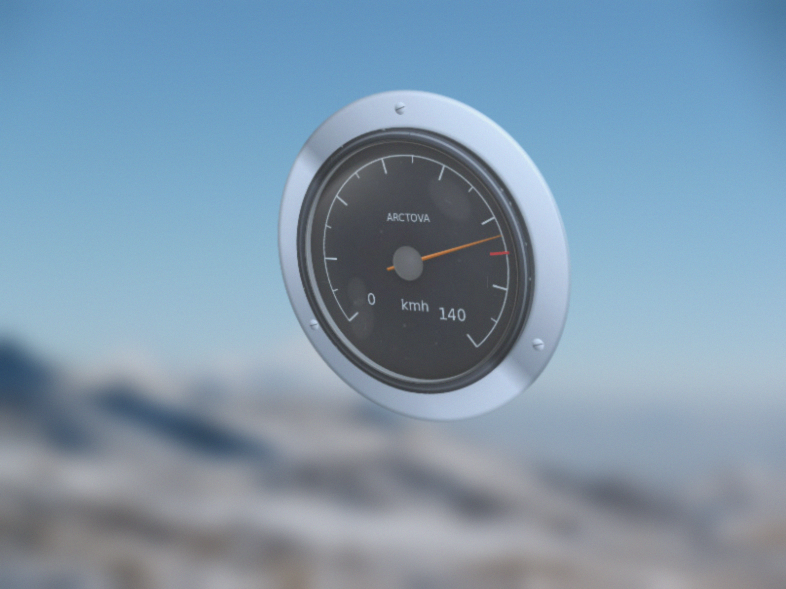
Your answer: 105 (km/h)
